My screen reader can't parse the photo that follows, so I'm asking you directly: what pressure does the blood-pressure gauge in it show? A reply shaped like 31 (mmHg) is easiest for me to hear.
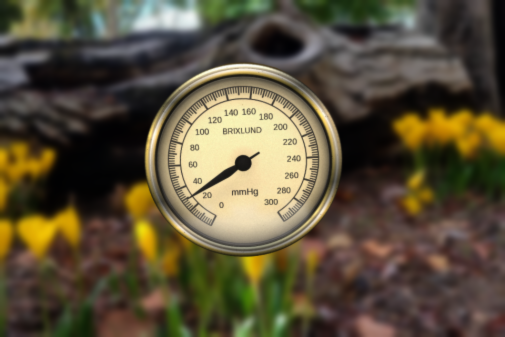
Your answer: 30 (mmHg)
